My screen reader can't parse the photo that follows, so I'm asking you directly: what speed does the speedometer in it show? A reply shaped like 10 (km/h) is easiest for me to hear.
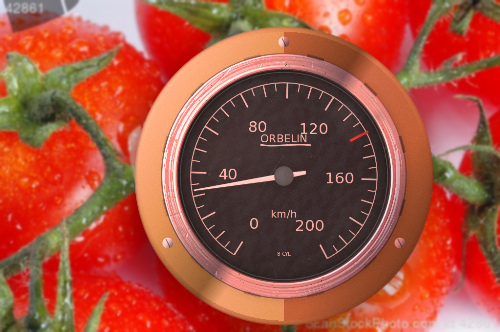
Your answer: 32.5 (km/h)
